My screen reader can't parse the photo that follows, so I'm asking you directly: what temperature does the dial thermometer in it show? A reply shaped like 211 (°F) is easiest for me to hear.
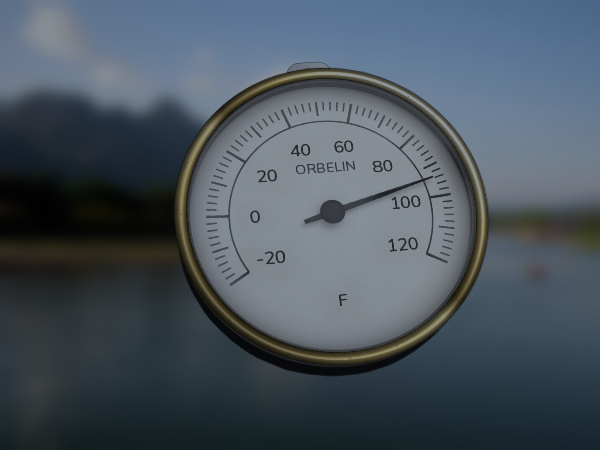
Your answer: 94 (°F)
